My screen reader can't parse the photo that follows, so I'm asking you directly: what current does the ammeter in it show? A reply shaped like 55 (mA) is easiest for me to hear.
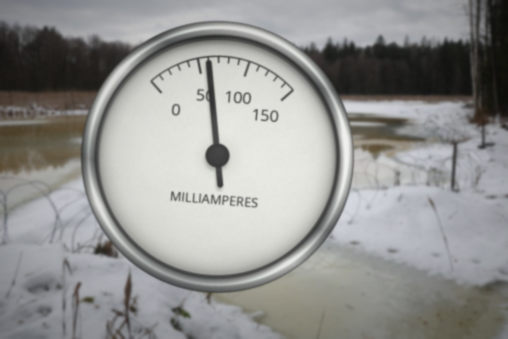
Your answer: 60 (mA)
